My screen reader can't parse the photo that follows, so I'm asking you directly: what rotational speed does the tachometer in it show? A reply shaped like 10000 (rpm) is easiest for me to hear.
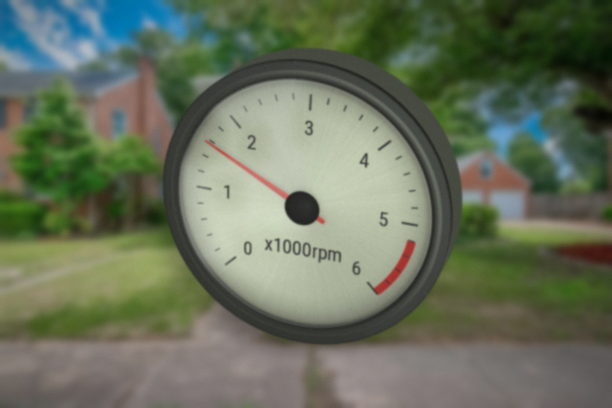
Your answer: 1600 (rpm)
